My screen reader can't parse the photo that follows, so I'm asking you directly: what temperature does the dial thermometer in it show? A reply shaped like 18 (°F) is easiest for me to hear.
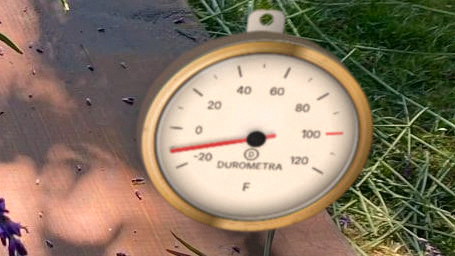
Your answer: -10 (°F)
